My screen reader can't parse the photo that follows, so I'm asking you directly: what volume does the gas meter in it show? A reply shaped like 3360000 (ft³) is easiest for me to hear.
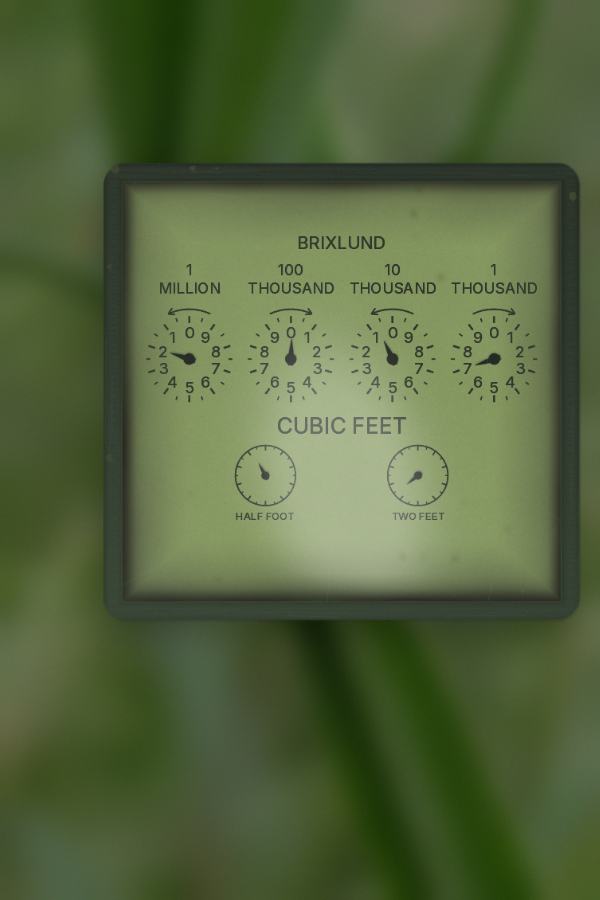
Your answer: 200700 (ft³)
